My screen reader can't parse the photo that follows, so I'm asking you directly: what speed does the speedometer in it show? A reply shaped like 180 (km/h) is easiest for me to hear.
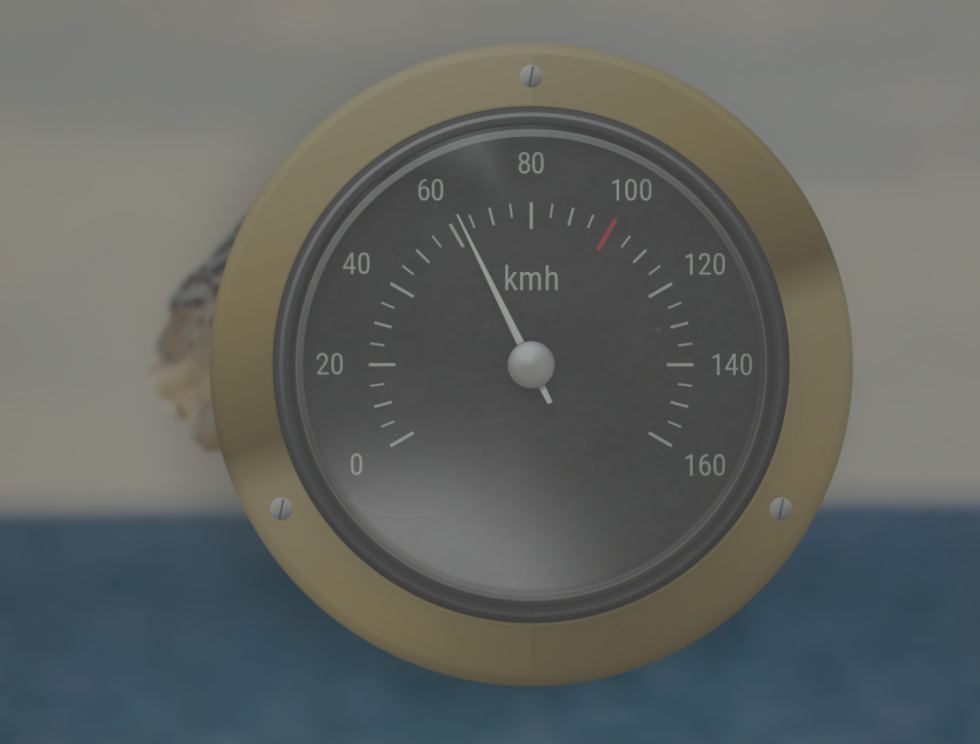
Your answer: 62.5 (km/h)
